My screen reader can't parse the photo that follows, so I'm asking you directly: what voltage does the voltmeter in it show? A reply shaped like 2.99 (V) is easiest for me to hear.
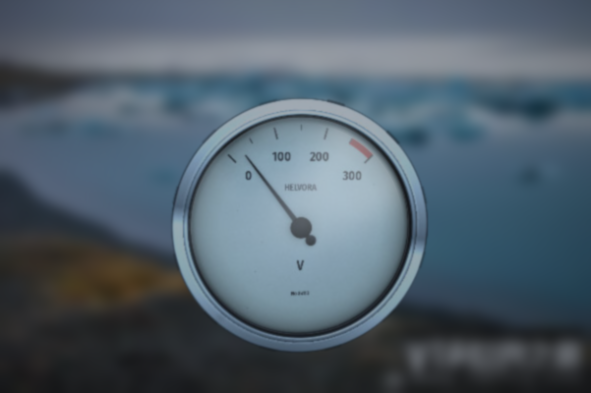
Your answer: 25 (V)
